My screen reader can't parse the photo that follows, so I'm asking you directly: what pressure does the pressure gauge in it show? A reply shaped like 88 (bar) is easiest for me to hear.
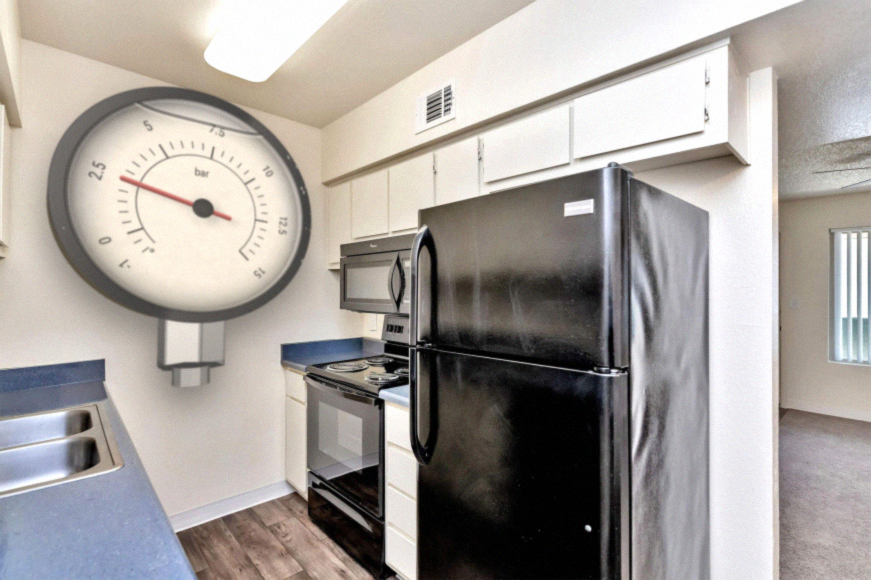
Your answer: 2.5 (bar)
